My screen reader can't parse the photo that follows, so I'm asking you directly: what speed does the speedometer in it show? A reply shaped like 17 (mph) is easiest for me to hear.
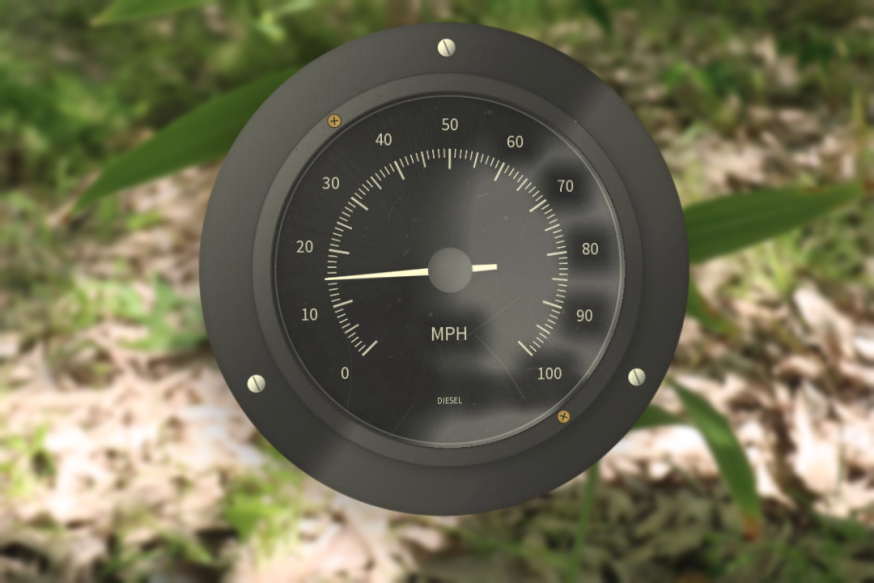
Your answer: 15 (mph)
